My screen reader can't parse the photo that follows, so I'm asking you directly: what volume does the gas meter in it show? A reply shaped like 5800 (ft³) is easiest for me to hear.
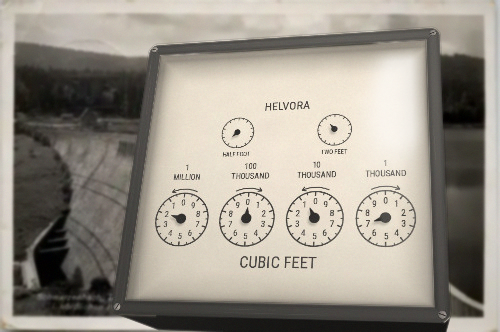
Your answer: 200700 (ft³)
